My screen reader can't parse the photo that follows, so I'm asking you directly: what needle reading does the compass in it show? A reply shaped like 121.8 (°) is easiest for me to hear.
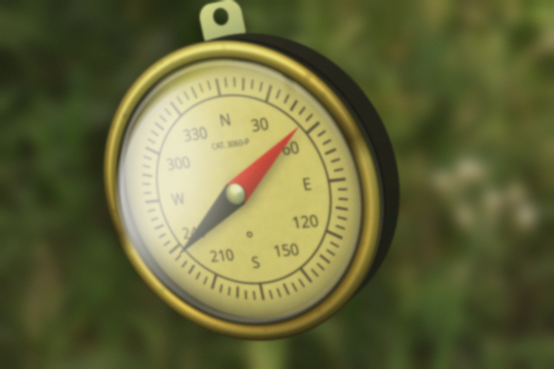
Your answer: 55 (°)
